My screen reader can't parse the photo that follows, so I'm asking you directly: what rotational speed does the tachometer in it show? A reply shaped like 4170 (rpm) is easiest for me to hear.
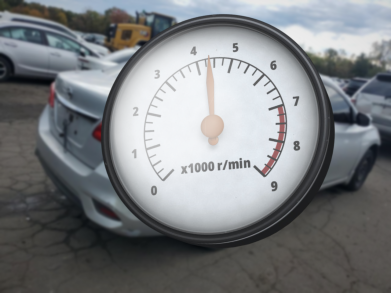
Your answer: 4375 (rpm)
